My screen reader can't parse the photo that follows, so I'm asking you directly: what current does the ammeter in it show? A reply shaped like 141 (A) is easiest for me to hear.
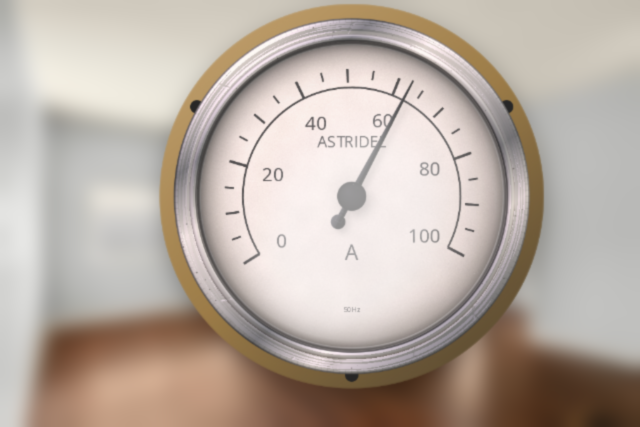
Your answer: 62.5 (A)
